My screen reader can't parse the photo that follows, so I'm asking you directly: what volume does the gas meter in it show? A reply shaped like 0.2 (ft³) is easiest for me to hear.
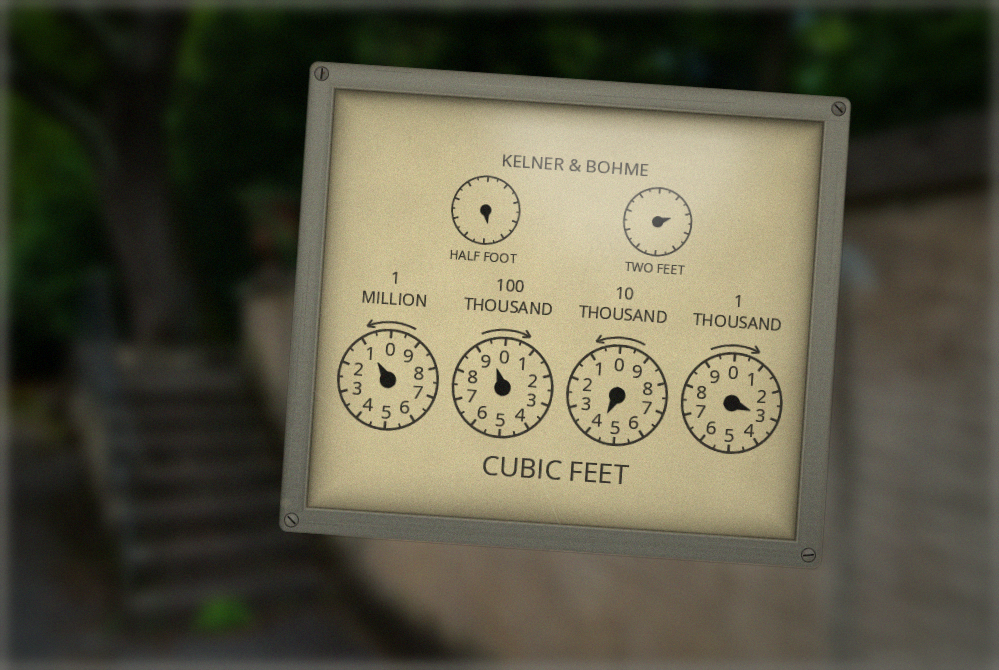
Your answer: 94300 (ft³)
